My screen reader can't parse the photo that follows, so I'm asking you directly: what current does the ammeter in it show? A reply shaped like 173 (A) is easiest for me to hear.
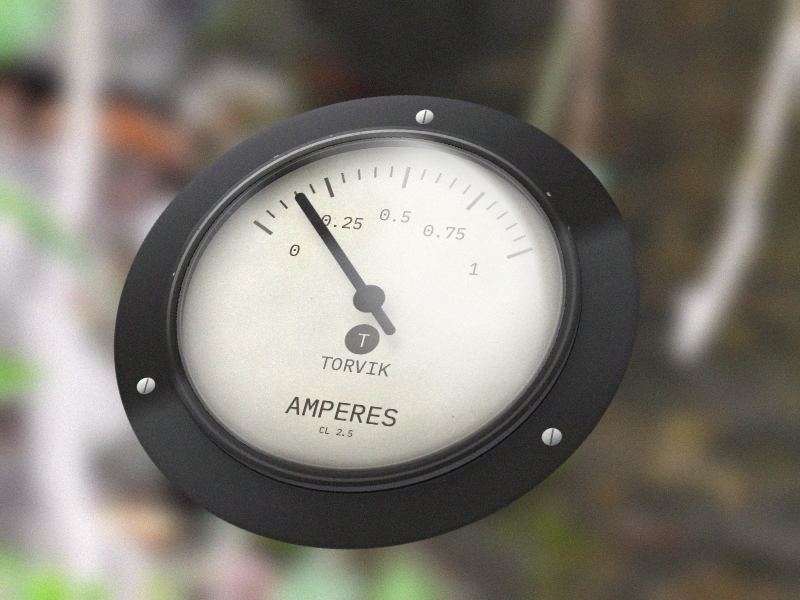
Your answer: 0.15 (A)
